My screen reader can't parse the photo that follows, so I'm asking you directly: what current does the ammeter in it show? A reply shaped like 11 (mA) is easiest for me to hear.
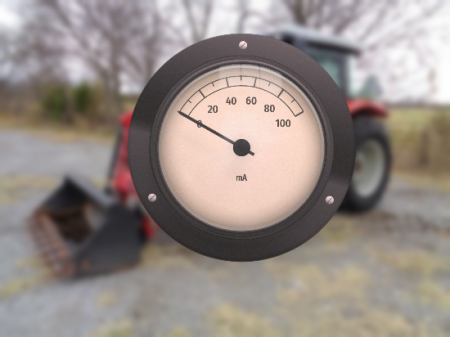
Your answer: 0 (mA)
